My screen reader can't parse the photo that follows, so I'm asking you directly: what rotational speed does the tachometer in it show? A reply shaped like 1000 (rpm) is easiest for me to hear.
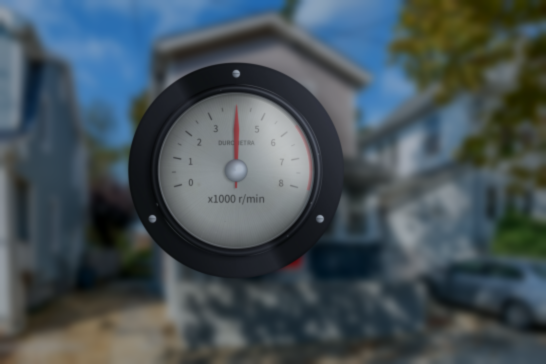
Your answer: 4000 (rpm)
